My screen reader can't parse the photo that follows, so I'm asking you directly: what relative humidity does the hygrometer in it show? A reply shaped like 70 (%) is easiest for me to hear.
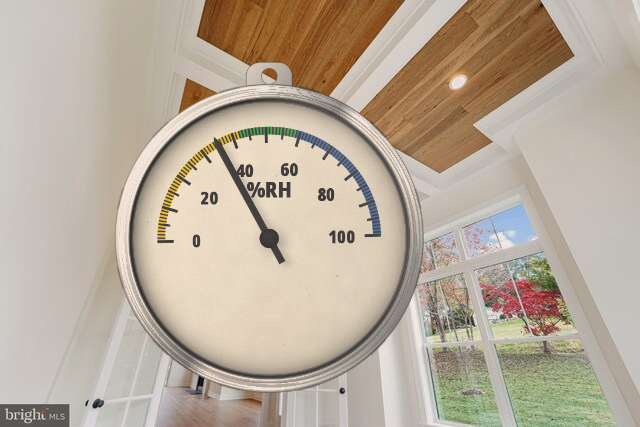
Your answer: 35 (%)
